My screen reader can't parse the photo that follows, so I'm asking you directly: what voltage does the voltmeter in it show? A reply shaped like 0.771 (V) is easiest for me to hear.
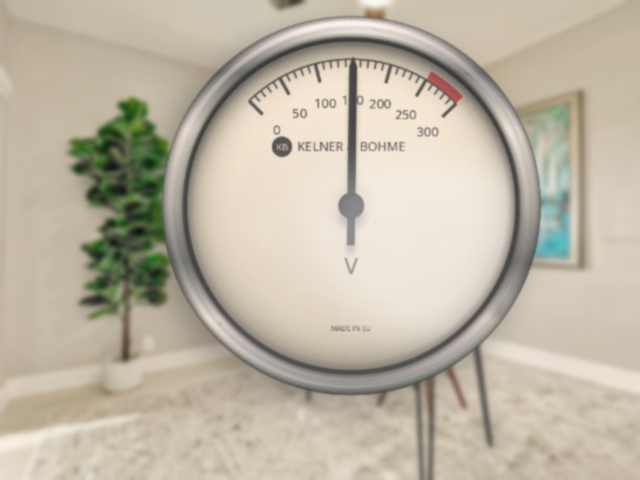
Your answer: 150 (V)
